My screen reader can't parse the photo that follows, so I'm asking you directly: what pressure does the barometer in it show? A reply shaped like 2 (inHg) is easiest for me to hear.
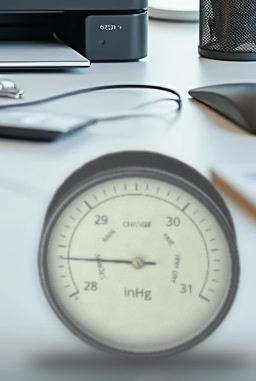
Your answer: 28.4 (inHg)
